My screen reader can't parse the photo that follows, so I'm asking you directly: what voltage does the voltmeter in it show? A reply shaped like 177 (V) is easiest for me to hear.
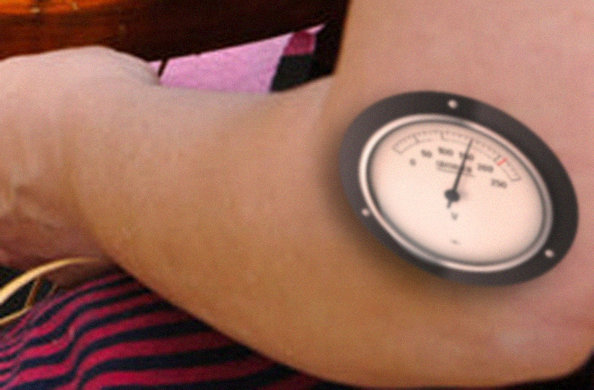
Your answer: 150 (V)
